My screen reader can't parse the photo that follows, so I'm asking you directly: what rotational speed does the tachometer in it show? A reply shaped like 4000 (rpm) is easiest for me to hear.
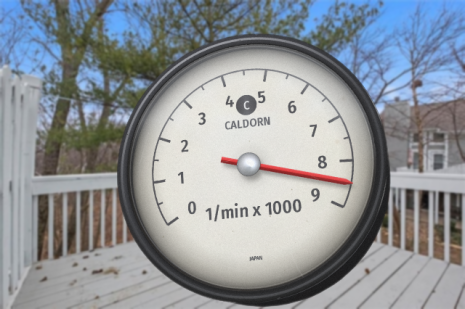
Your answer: 8500 (rpm)
